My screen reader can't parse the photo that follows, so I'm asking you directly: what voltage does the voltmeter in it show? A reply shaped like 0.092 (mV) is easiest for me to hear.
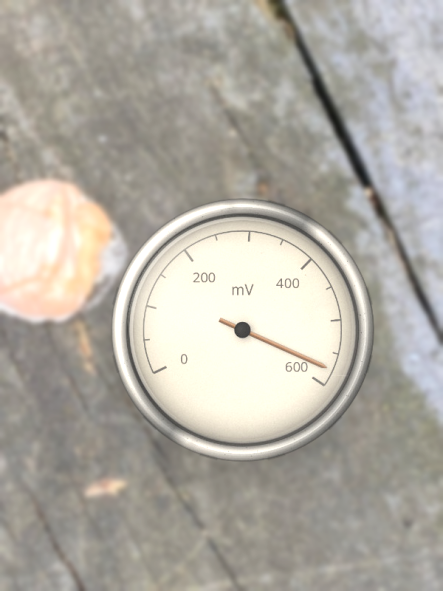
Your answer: 575 (mV)
